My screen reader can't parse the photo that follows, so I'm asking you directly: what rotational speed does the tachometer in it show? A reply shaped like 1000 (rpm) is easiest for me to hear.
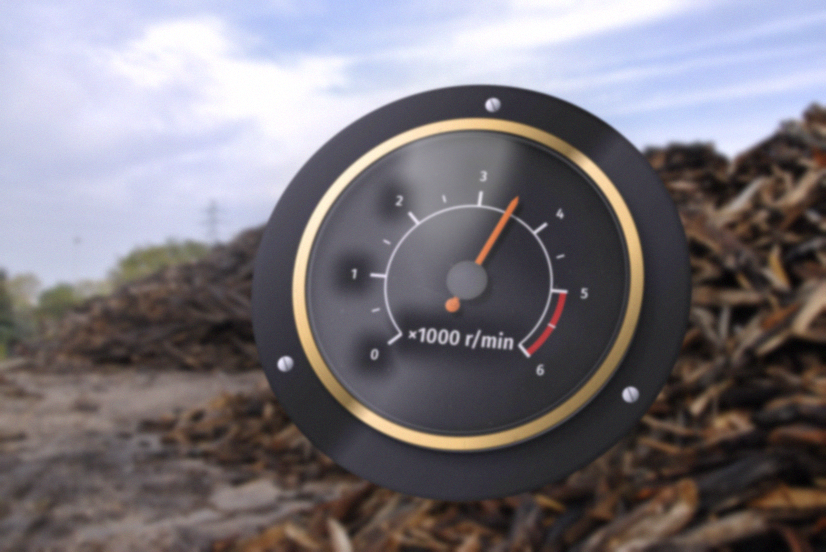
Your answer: 3500 (rpm)
